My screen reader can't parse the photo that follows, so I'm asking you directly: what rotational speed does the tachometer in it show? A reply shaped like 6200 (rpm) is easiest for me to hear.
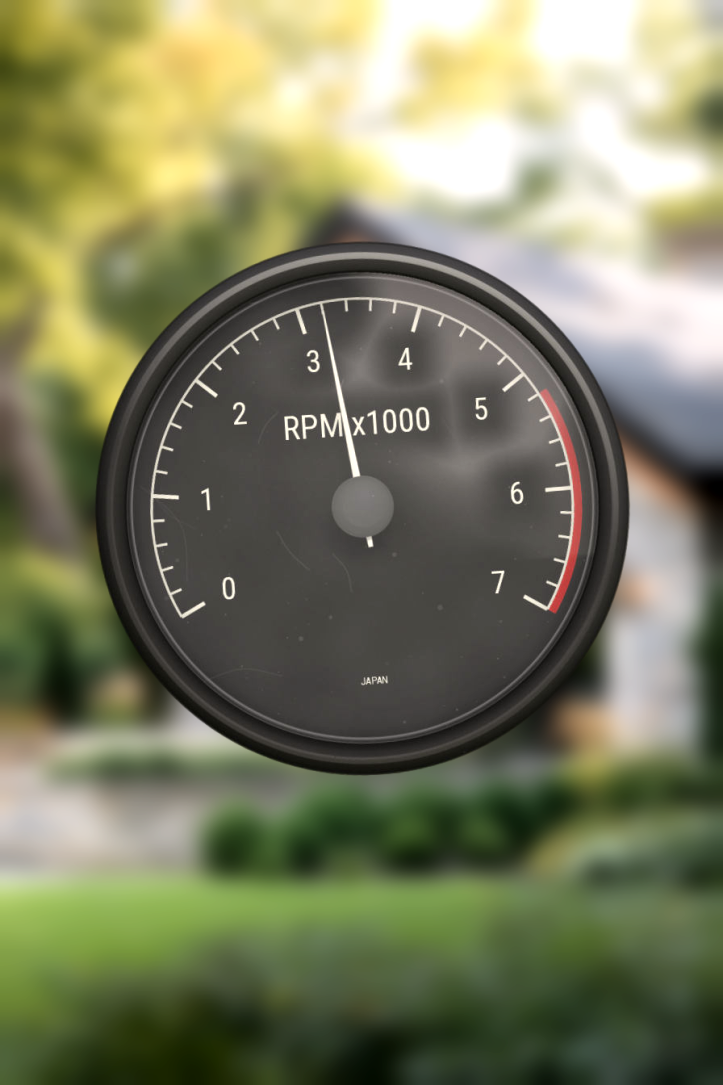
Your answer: 3200 (rpm)
